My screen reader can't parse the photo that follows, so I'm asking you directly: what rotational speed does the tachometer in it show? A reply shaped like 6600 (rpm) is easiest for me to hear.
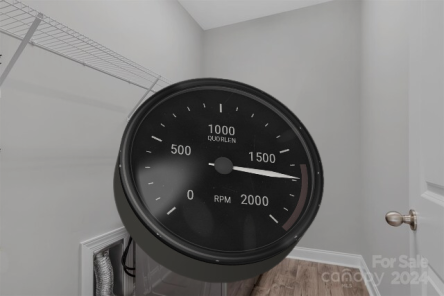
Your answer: 1700 (rpm)
